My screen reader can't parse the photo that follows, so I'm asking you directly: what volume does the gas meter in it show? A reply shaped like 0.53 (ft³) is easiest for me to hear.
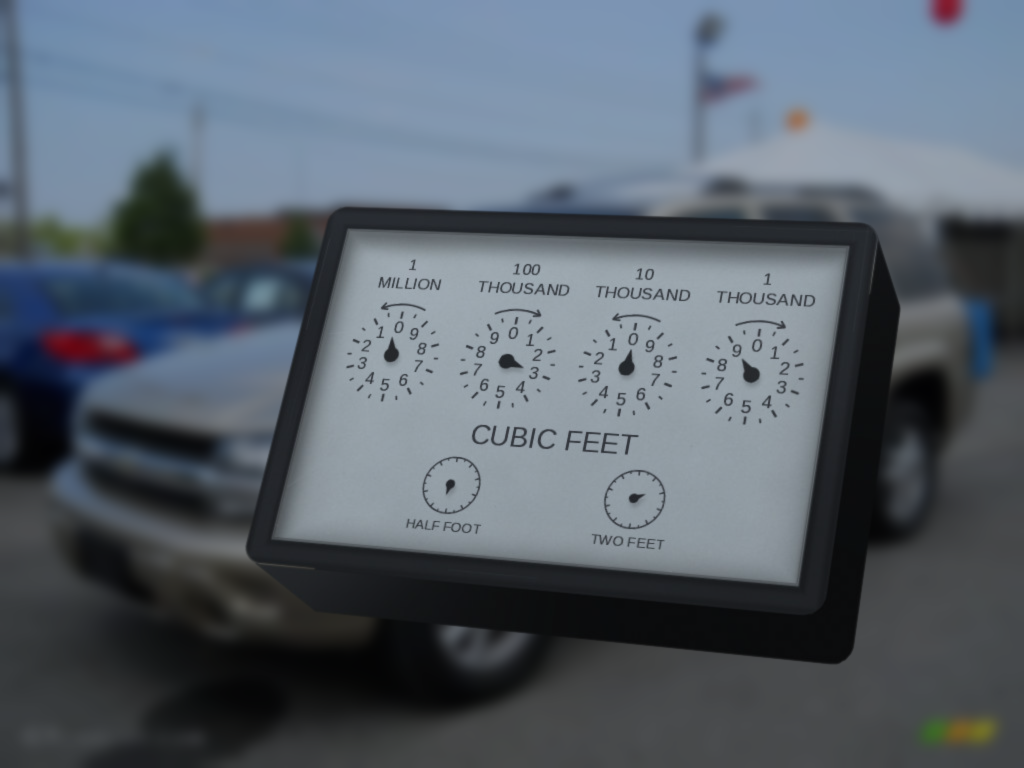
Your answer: 29900 (ft³)
